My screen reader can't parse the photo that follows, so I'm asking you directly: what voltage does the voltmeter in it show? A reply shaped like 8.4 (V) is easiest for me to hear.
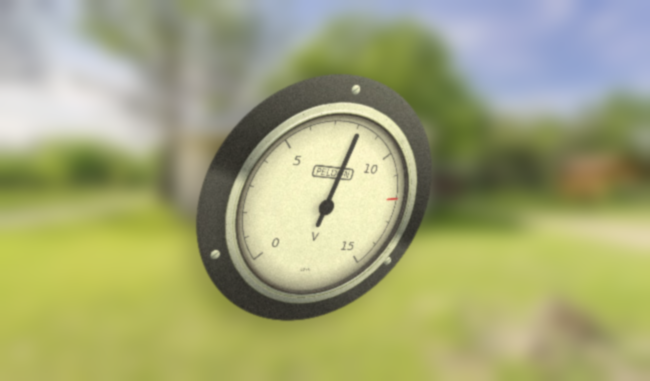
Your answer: 8 (V)
